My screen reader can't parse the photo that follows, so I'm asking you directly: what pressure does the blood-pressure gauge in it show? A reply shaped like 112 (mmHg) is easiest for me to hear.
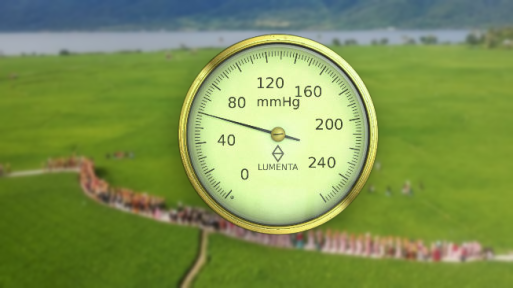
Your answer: 60 (mmHg)
